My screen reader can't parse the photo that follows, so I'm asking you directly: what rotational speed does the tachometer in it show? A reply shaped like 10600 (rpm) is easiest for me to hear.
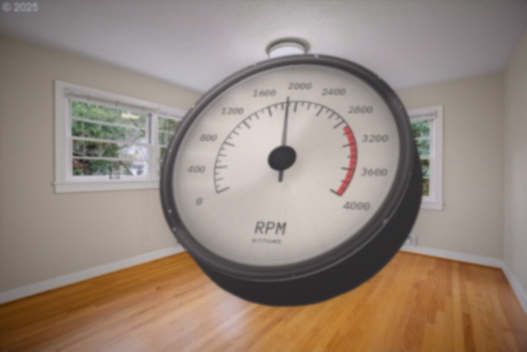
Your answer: 1900 (rpm)
